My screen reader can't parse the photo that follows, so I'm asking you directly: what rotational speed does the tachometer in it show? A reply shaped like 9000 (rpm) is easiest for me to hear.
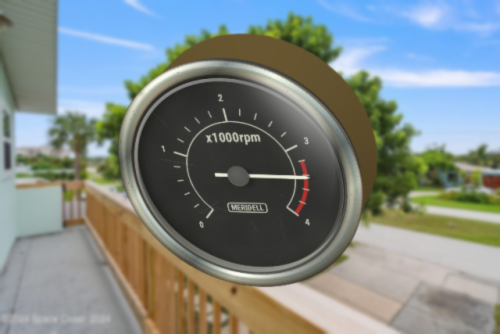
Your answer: 3400 (rpm)
